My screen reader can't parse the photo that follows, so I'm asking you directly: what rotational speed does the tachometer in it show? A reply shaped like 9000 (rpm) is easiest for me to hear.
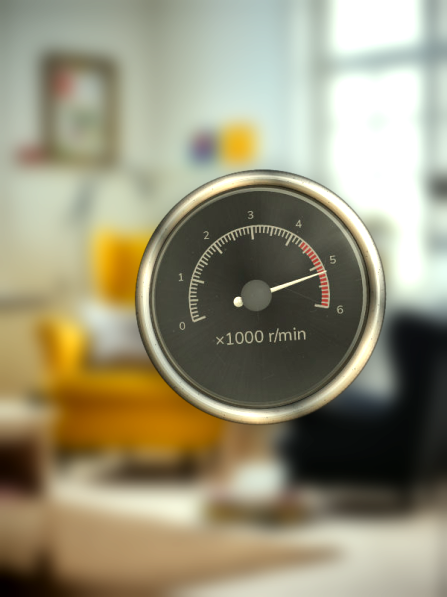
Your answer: 5200 (rpm)
